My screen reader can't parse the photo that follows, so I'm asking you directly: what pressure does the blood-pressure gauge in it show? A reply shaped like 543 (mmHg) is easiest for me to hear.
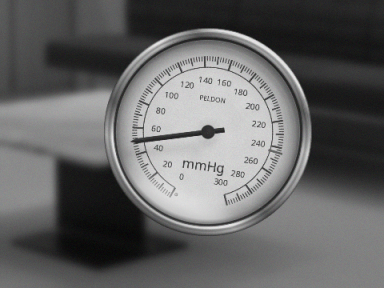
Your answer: 50 (mmHg)
